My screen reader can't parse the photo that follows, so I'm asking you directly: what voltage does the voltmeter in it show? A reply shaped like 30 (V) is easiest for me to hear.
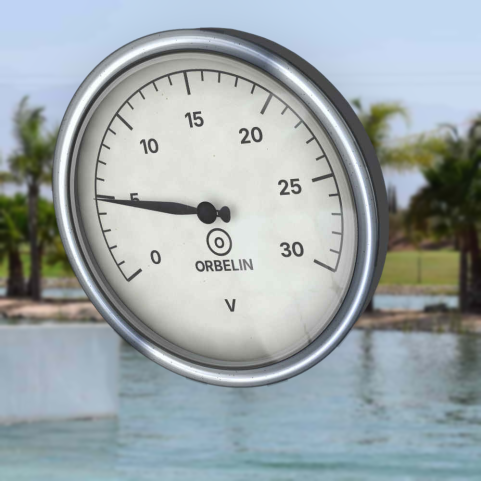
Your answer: 5 (V)
